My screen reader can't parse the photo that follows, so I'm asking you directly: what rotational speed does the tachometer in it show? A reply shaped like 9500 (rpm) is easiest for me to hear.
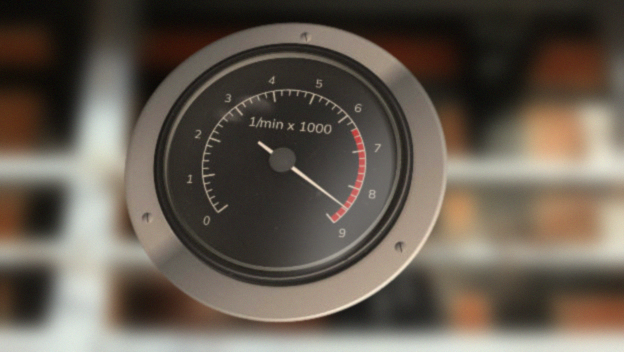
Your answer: 8600 (rpm)
